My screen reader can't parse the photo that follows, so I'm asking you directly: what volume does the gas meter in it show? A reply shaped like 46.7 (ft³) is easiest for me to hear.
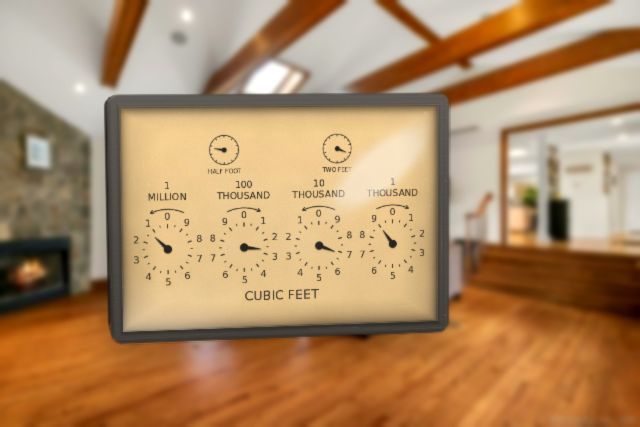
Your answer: 126900 (ft³)
